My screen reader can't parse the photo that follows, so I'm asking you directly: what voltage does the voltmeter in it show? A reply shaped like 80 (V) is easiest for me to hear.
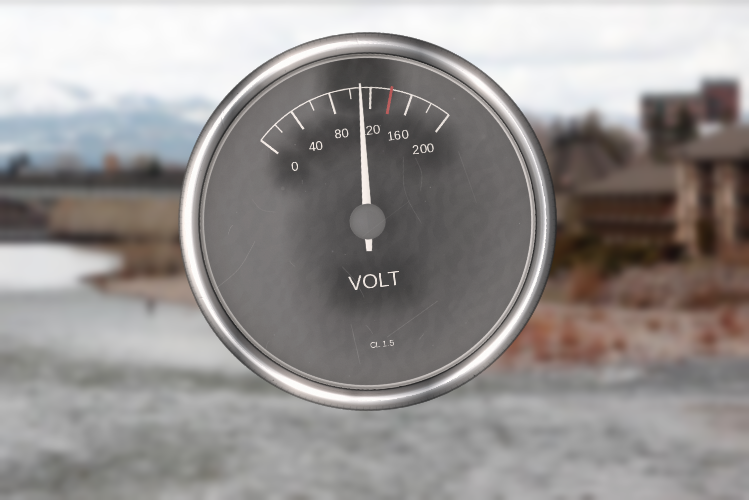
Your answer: 110 (V)
